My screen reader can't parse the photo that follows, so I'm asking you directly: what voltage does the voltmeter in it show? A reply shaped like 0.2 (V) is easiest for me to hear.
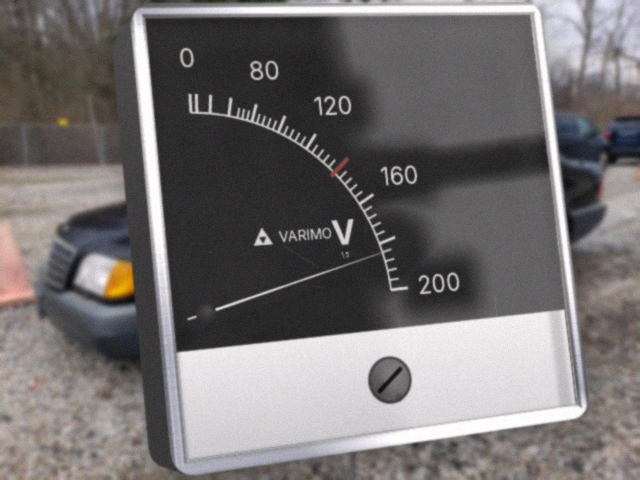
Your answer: 184 (V)
